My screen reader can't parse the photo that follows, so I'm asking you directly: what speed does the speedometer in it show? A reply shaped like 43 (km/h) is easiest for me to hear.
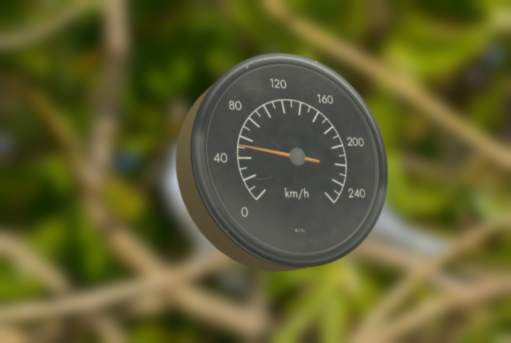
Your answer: 50 (km/h)
